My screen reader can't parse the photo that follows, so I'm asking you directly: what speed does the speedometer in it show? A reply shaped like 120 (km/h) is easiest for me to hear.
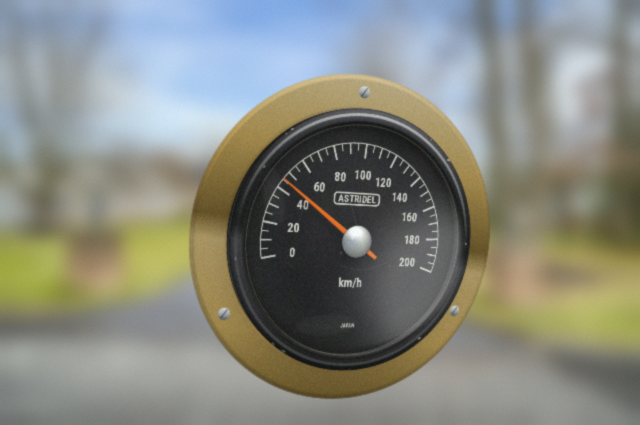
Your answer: 45 (km/h)
